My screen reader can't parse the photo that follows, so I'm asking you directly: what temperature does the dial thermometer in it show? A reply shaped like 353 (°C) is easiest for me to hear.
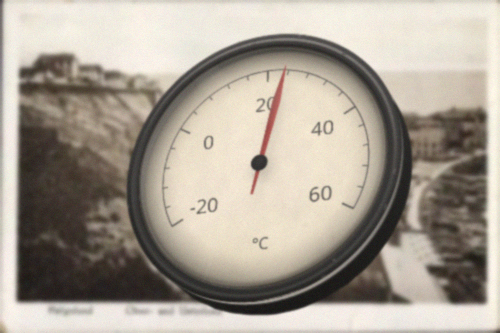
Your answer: 24 (°C)
